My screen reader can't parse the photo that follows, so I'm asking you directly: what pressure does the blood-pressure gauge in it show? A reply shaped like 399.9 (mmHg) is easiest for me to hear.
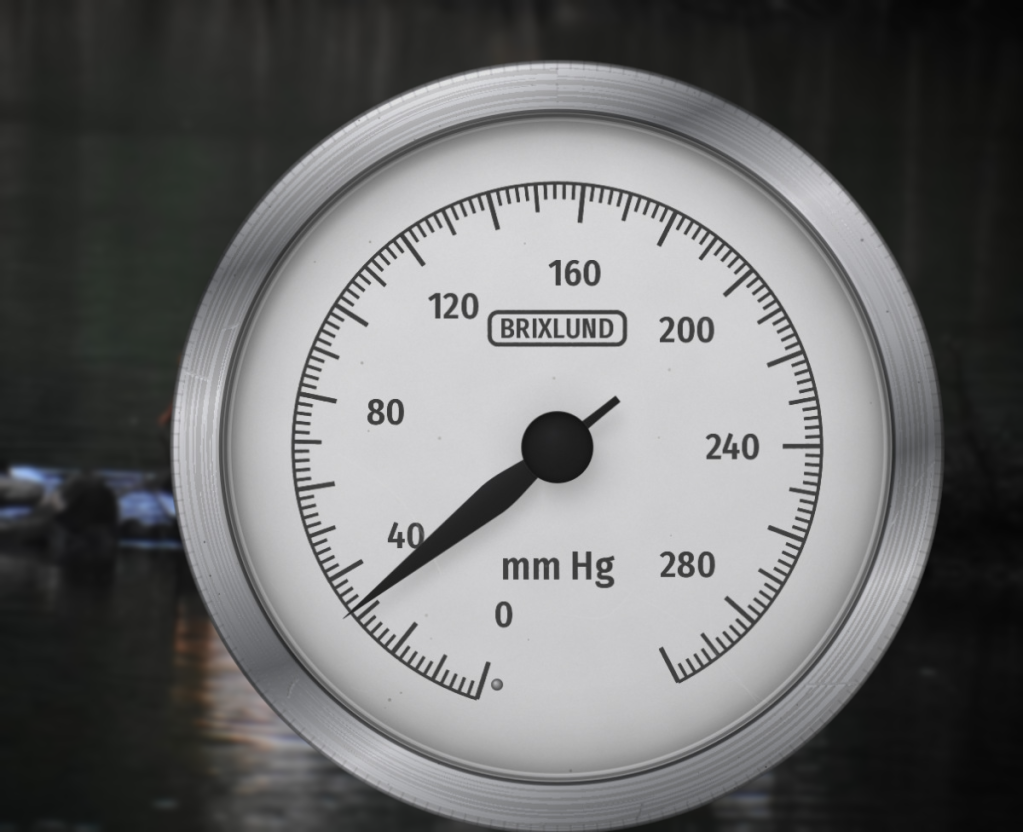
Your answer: 32 (mmHg)
